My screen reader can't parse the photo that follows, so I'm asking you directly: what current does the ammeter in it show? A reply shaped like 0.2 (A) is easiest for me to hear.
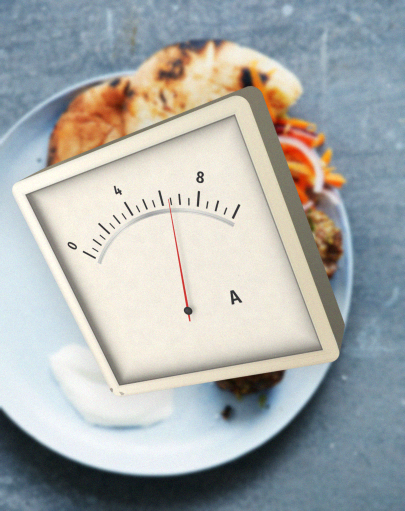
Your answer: 6.5 (A)
